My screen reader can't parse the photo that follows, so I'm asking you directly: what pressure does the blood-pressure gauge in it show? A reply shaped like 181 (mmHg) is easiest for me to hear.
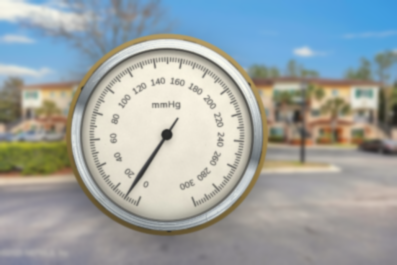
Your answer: 10 (mmHg)
